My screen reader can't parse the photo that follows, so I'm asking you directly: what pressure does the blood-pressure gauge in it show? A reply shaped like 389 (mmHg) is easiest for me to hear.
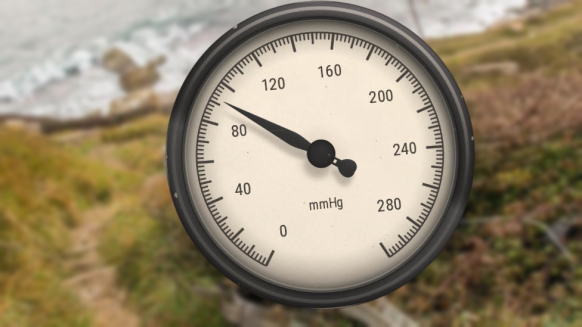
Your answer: 92 (mmHg)
